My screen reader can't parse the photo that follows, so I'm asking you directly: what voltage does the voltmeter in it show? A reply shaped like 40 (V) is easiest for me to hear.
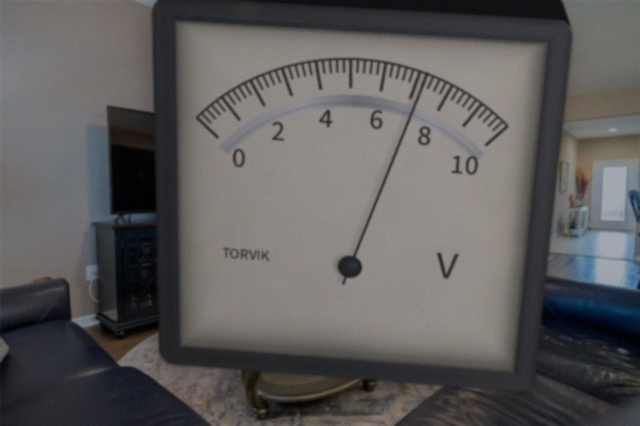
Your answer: 7.2 (V)
